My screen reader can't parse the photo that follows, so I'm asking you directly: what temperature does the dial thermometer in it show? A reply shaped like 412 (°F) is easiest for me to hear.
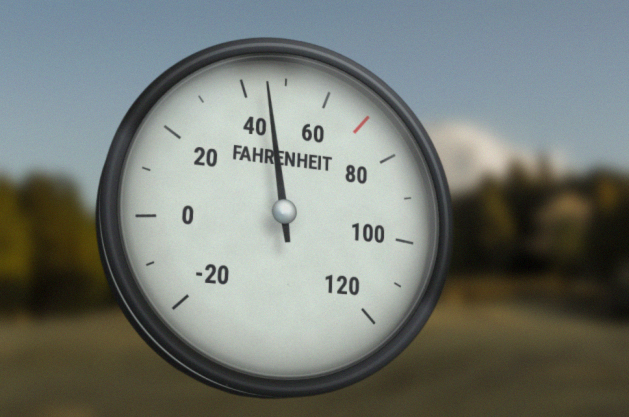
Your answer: 45 (°F)
